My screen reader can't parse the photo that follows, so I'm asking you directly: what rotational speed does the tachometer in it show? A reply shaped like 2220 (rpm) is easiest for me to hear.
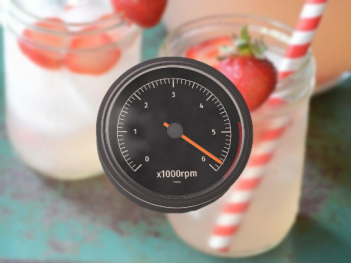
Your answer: 5800 (rpm)
